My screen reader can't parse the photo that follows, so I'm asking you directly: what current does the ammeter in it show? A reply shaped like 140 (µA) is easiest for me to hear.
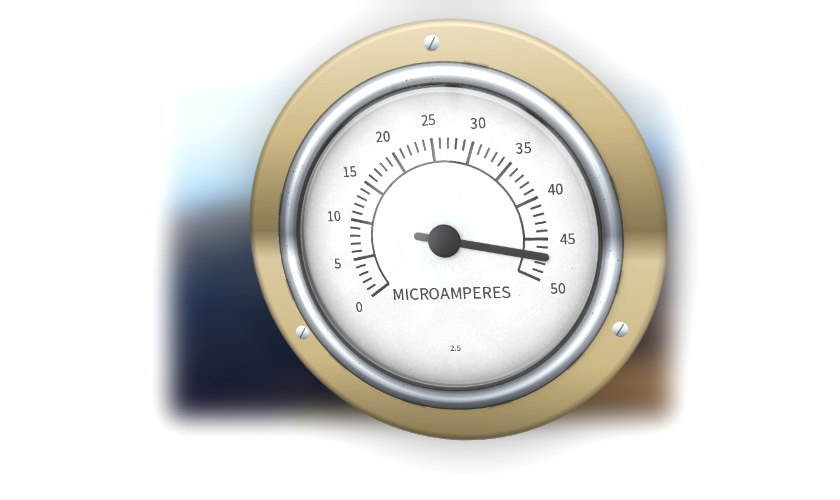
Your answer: 47 (µA)
